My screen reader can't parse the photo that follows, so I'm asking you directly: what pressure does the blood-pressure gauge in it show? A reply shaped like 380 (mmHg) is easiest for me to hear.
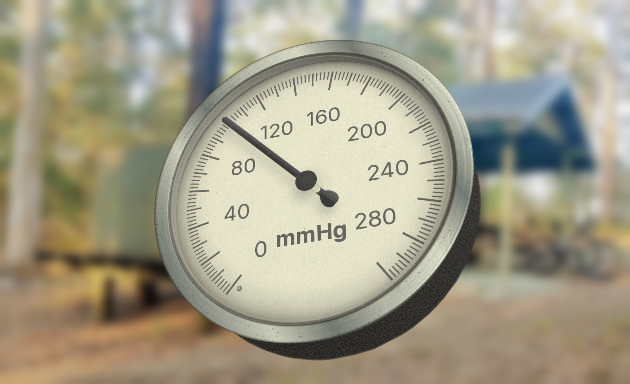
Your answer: 100 (mmHg)
